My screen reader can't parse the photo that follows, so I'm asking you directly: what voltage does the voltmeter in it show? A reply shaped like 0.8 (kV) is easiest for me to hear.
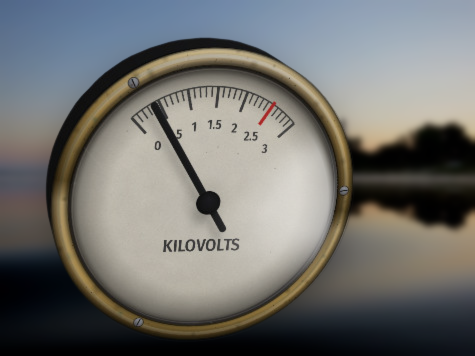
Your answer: 0.4 (kV)
